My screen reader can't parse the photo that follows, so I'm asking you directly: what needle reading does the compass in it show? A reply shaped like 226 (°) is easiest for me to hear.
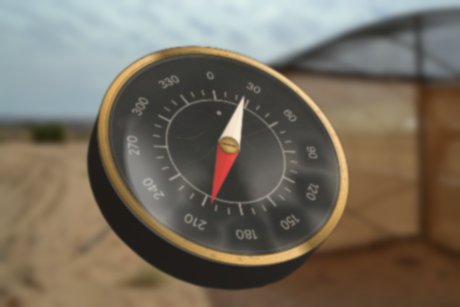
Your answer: 205 (°)
